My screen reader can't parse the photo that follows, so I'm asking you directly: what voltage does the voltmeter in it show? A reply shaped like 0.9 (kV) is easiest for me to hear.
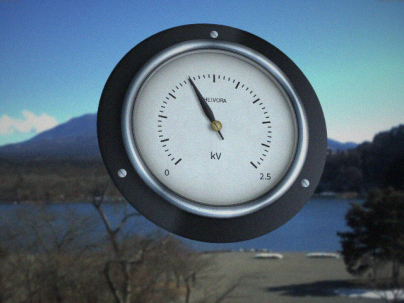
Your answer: 1 (kV)
